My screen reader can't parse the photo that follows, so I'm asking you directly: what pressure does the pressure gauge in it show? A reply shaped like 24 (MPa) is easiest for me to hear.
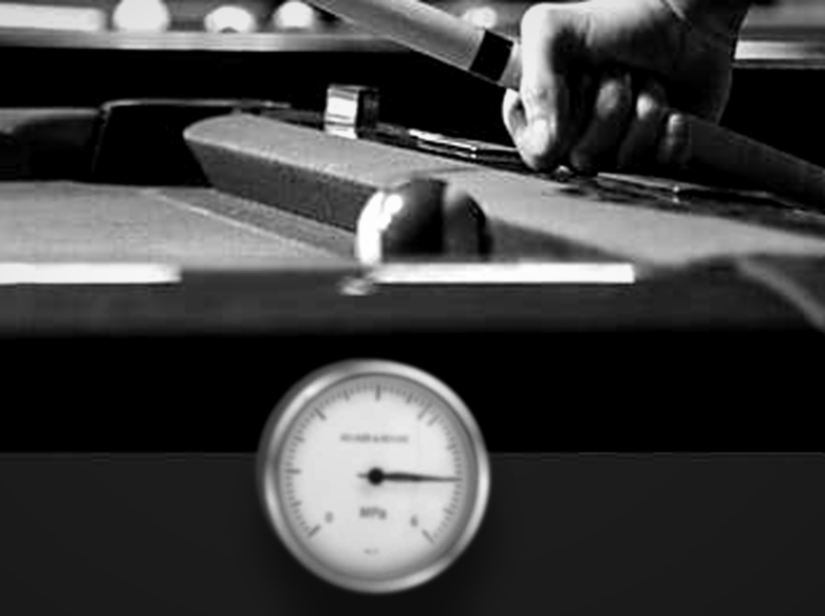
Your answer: 5 (MPa)
